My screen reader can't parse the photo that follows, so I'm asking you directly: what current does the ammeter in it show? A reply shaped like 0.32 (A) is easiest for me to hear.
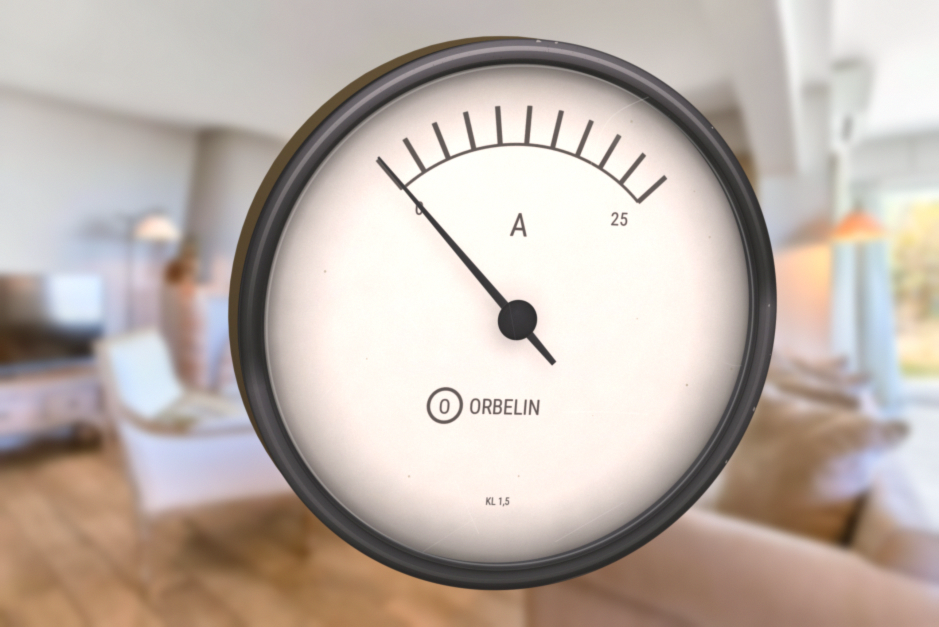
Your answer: 0 (A)
